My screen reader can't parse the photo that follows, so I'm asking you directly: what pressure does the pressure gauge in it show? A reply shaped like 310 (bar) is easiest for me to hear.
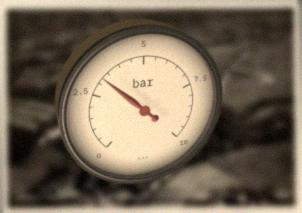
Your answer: 3.25 (bar)
